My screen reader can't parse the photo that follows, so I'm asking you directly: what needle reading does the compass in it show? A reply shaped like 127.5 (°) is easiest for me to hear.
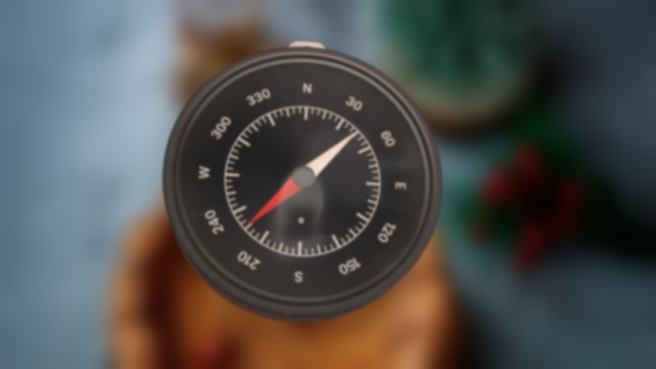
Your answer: 225 (°)
